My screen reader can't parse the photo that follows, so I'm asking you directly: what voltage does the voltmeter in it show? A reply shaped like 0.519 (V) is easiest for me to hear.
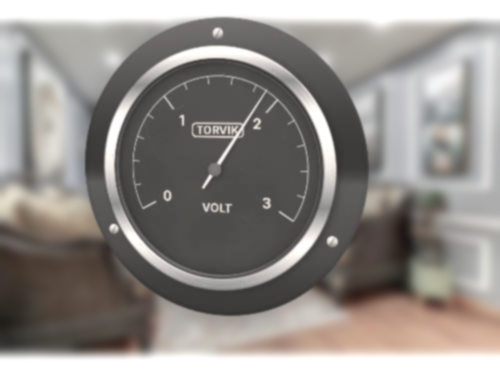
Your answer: 1.9 (V)
